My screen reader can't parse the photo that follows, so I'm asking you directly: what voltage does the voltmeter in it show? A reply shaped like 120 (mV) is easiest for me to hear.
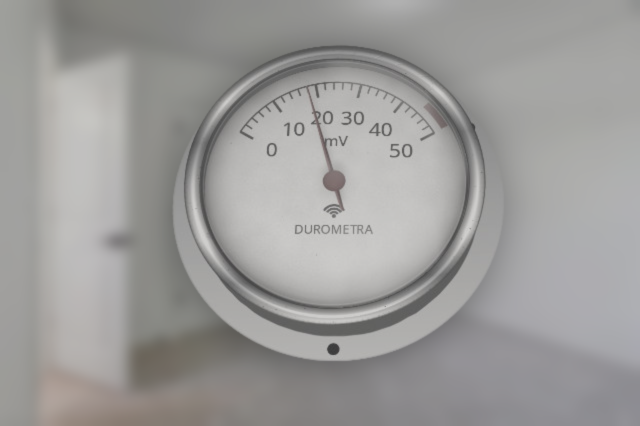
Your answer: 18 (mV)
